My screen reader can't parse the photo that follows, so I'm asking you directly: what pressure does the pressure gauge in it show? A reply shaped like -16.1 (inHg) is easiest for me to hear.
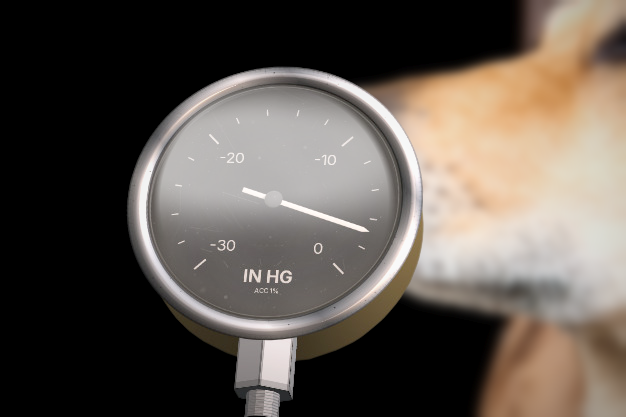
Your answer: -3 (inHg)
